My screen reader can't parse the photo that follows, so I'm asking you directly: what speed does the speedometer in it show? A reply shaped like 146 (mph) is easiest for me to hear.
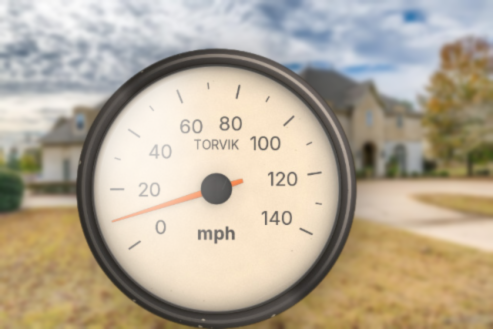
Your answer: 10 (mph)
